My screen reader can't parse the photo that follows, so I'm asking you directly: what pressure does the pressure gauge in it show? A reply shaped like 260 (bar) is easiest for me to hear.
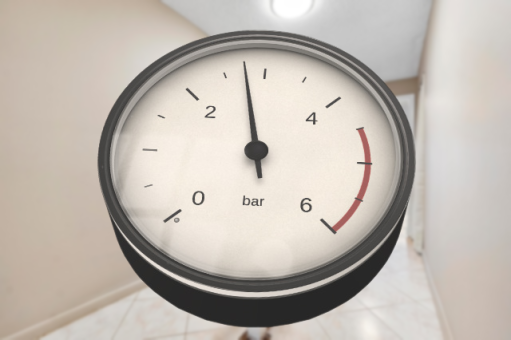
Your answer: 2.75 (bar)
